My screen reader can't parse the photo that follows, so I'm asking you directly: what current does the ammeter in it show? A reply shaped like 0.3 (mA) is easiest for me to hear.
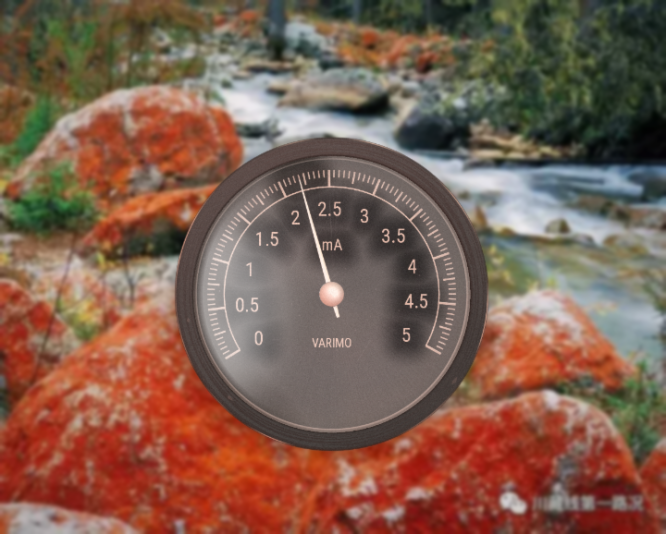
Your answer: 2.2 (mA)
